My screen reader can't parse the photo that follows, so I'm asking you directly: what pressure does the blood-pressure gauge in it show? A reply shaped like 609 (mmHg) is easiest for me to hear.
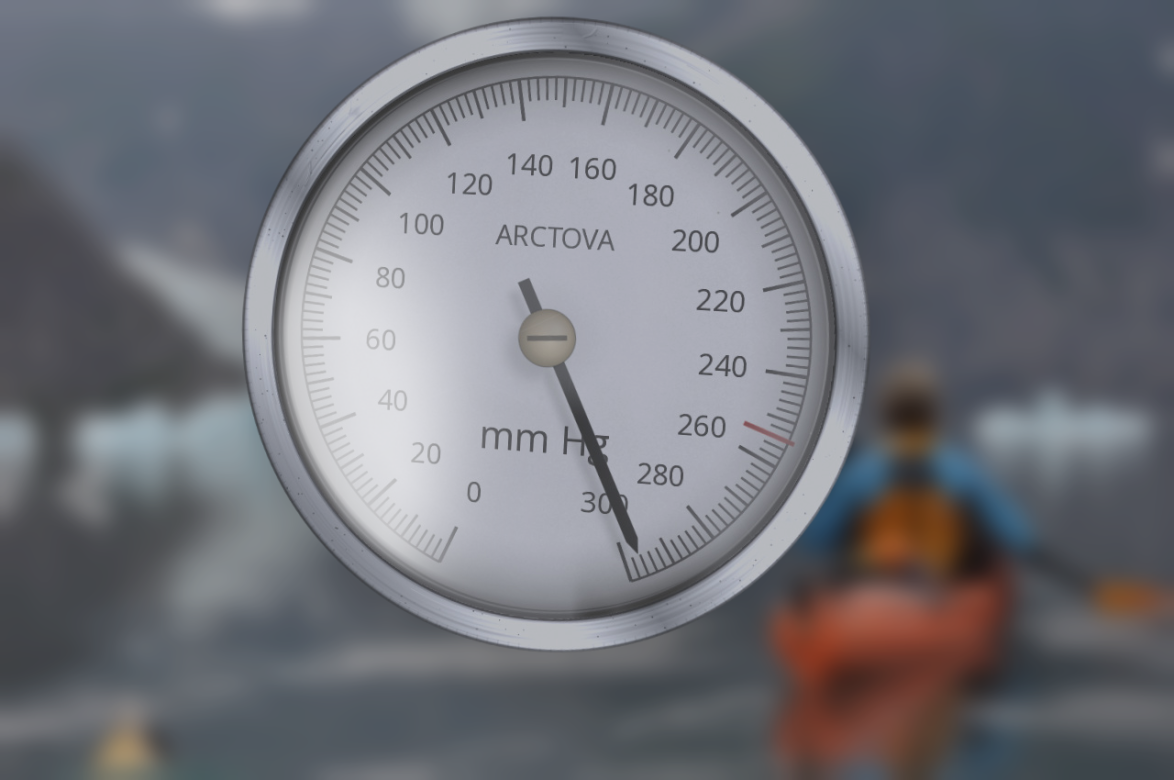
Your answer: 296 (mmHg)
